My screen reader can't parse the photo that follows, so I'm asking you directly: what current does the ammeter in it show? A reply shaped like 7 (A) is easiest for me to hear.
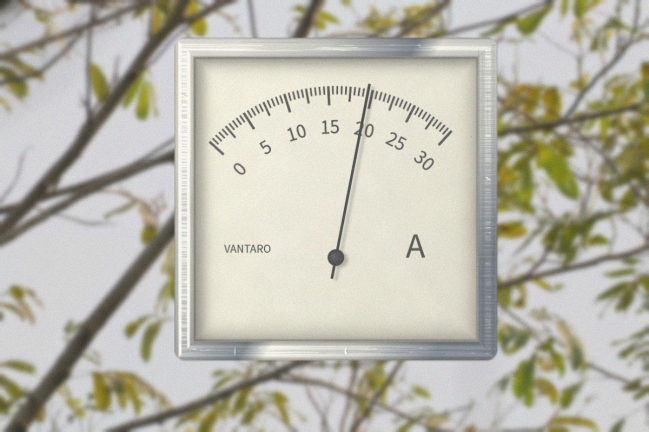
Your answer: 19.5 (A)
